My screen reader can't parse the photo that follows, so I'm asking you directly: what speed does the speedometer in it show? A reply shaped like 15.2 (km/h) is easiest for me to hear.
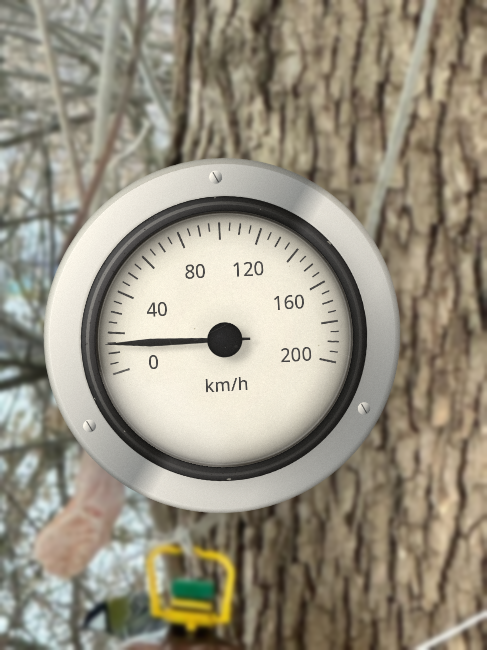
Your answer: 15 (km/h)
